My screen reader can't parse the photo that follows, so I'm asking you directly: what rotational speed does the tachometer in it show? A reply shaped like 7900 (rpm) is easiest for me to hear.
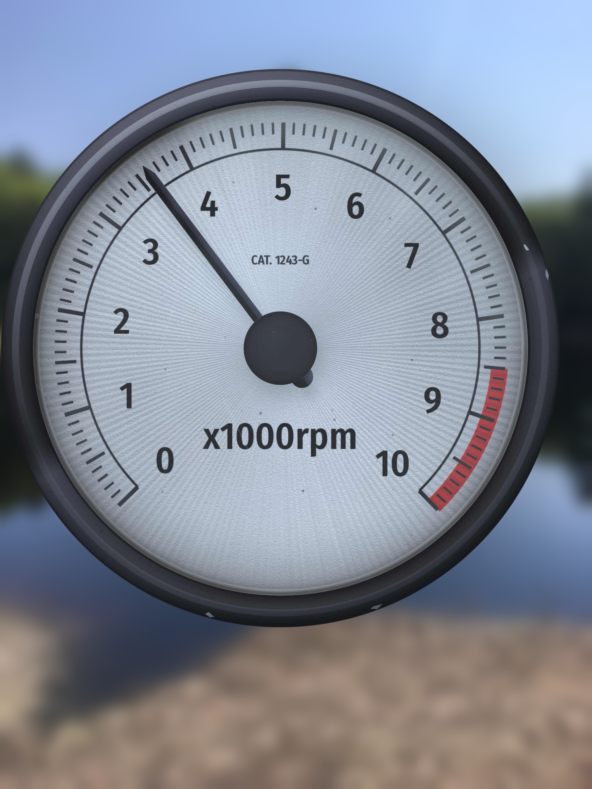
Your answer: 3600 (rpm)
